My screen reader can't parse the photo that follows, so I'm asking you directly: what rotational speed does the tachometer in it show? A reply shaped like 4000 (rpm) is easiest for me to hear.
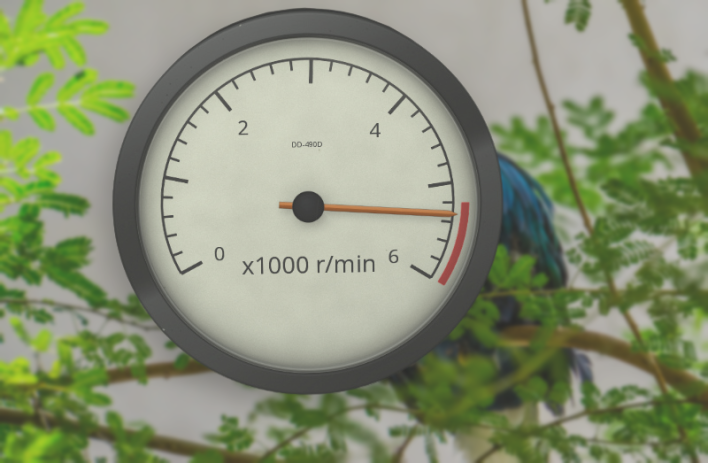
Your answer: 5300 (rpm)
